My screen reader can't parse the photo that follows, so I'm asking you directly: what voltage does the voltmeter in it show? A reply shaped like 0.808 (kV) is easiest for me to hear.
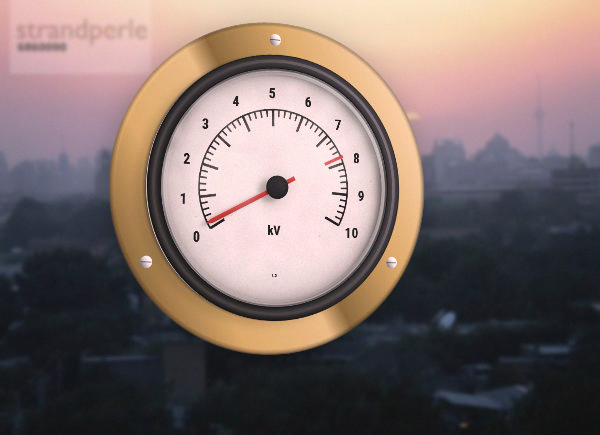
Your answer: 0.2 (kV)
